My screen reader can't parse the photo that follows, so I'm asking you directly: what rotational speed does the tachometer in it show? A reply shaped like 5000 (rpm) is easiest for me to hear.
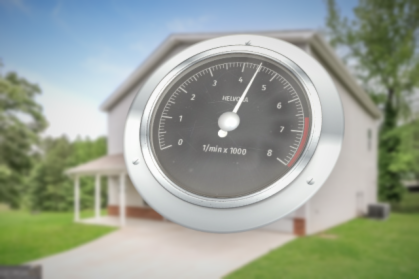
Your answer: 4500 (rpm)
